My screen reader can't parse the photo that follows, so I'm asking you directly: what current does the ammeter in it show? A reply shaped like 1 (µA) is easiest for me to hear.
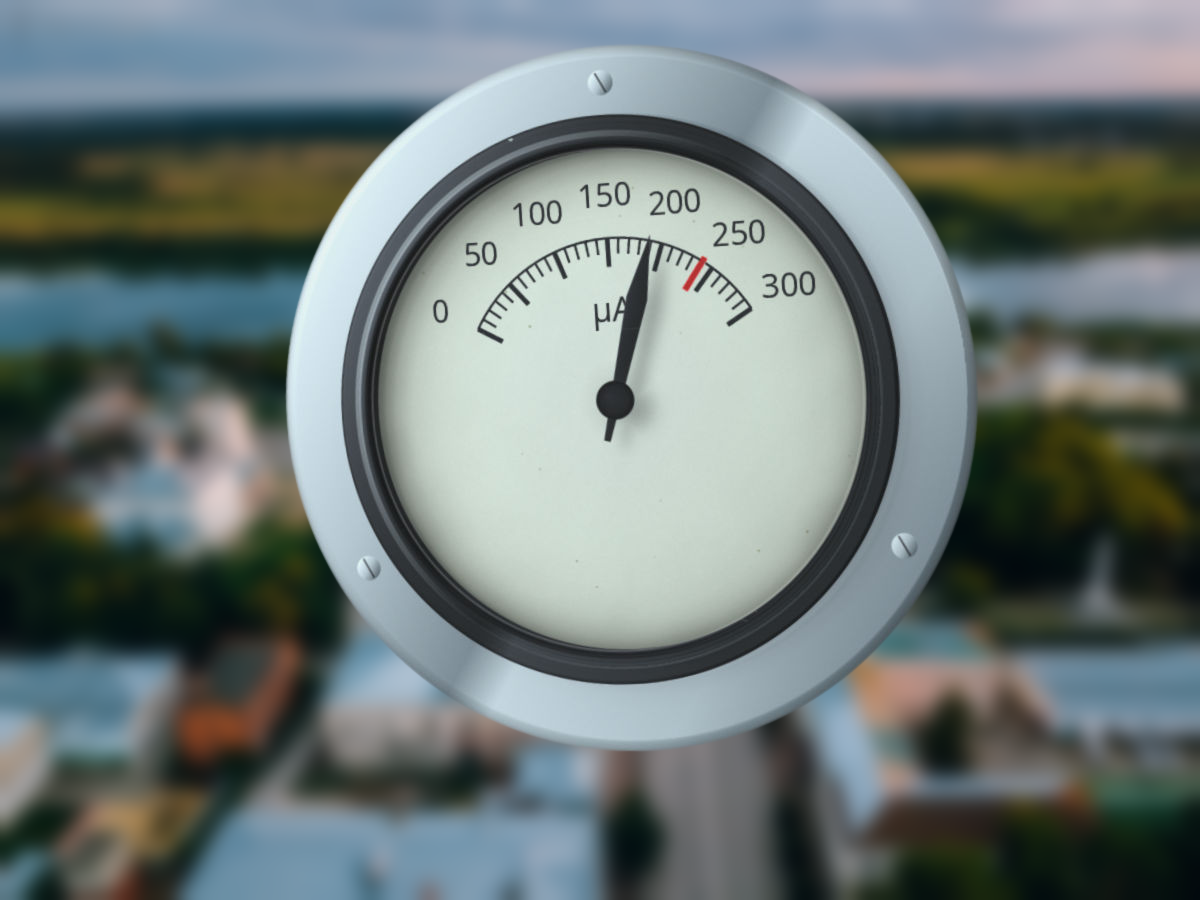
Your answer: 190 (µA)
